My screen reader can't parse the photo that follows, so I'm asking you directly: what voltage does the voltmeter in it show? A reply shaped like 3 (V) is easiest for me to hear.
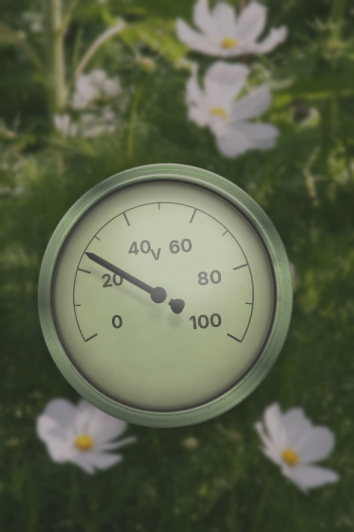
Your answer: 25 (V)
